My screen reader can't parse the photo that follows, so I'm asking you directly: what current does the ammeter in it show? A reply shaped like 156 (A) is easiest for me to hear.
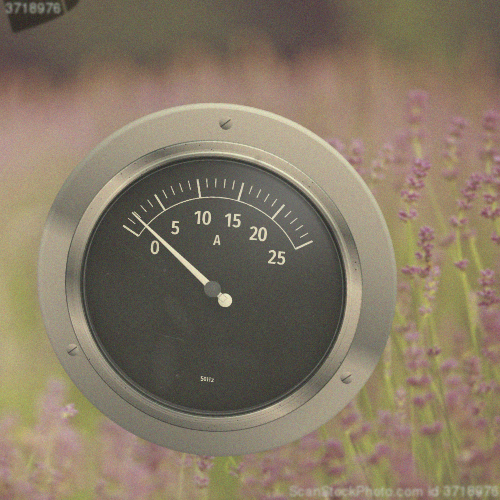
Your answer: 2 (A)
